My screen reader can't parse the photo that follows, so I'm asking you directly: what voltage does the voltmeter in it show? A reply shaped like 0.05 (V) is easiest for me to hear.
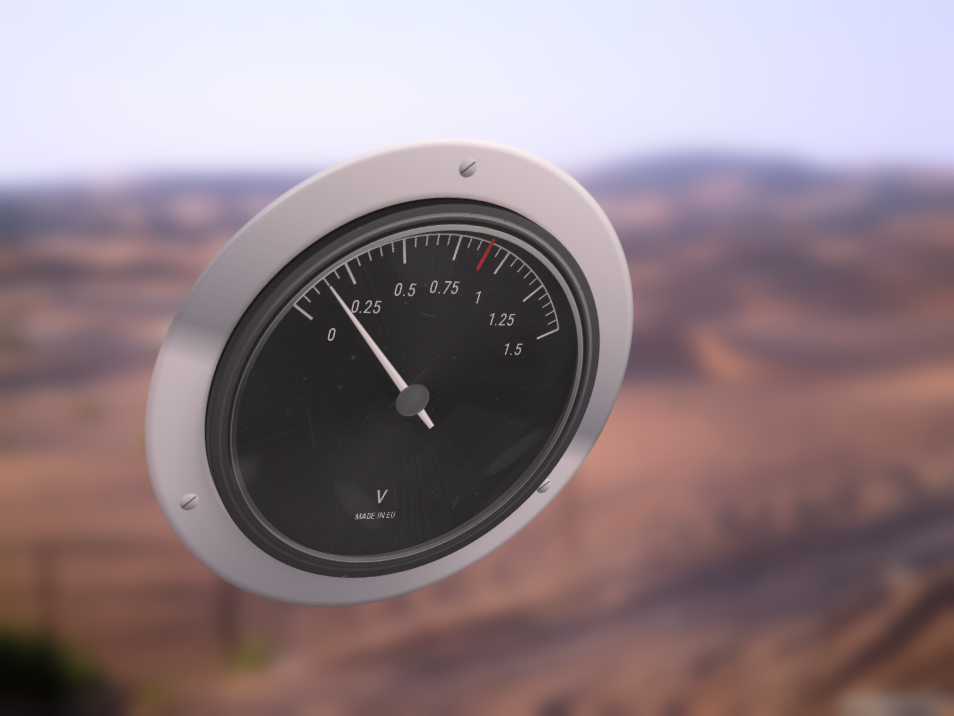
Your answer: 0.15 (V)
